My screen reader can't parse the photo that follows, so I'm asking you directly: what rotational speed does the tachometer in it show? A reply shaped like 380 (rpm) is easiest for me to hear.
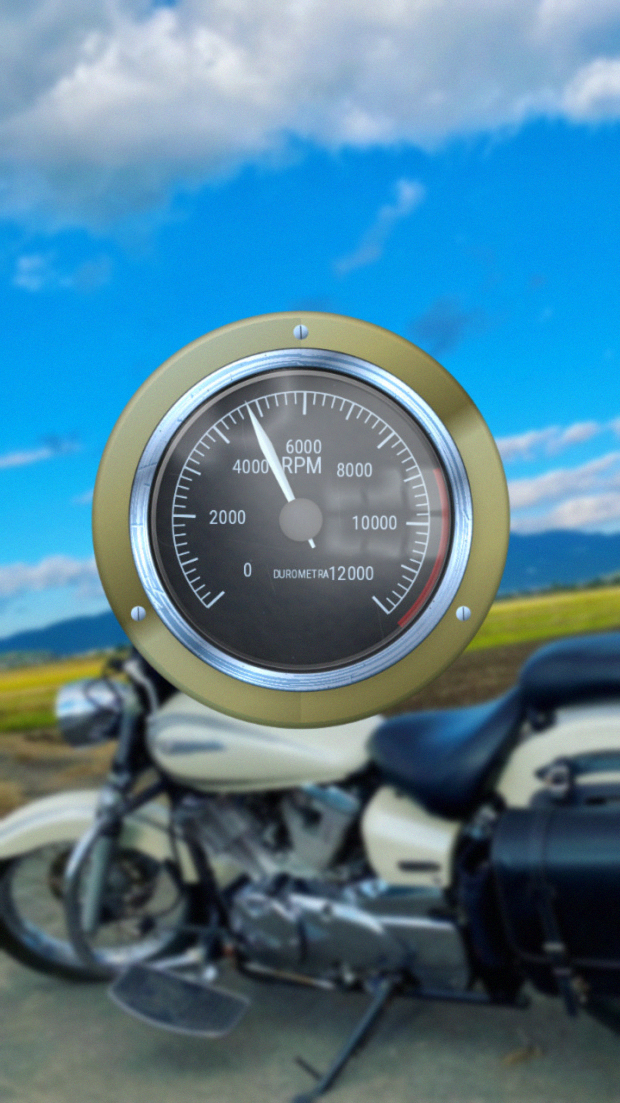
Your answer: 4800 (rpm)
